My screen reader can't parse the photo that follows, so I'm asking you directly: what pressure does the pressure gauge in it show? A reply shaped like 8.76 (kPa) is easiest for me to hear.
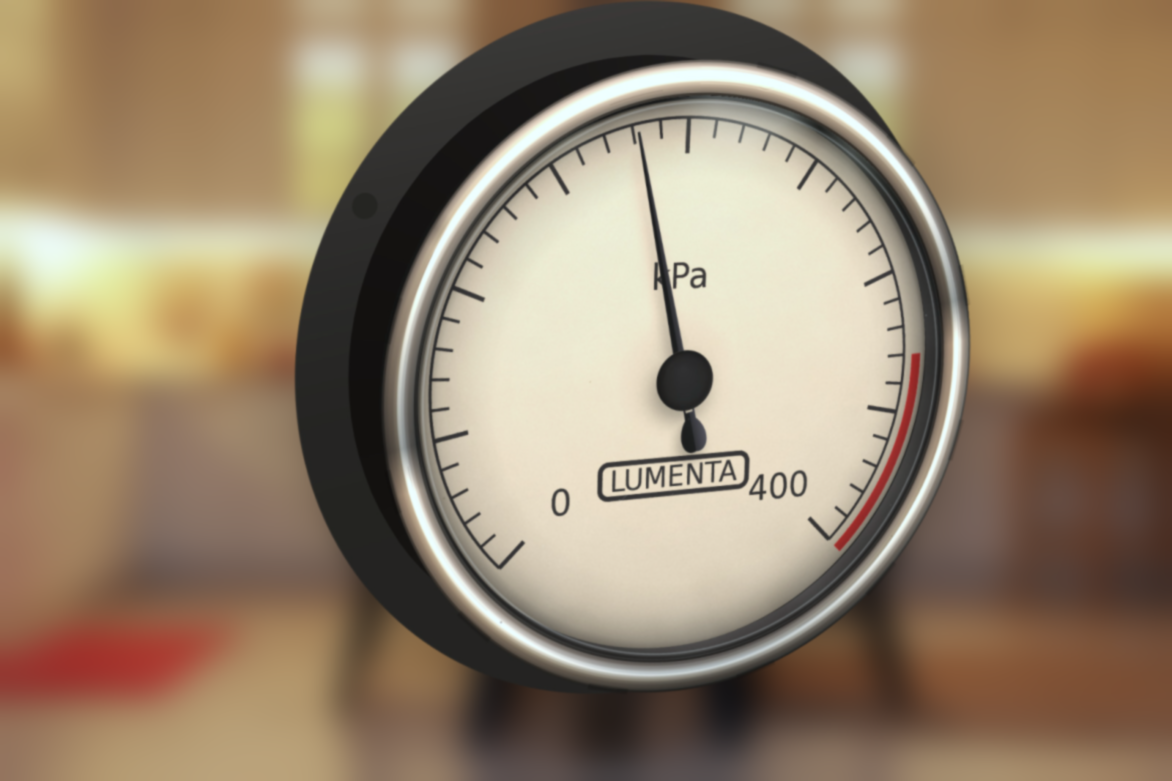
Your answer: 180 (kPa)
